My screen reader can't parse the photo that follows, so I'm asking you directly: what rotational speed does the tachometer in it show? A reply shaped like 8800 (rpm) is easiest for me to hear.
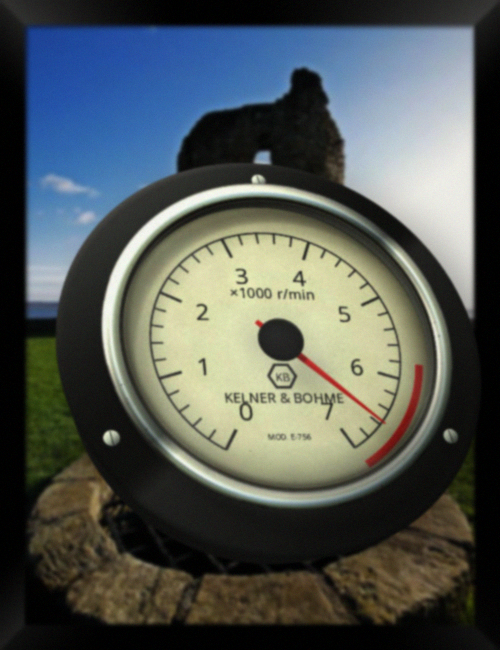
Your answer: 6600 (rpm)
